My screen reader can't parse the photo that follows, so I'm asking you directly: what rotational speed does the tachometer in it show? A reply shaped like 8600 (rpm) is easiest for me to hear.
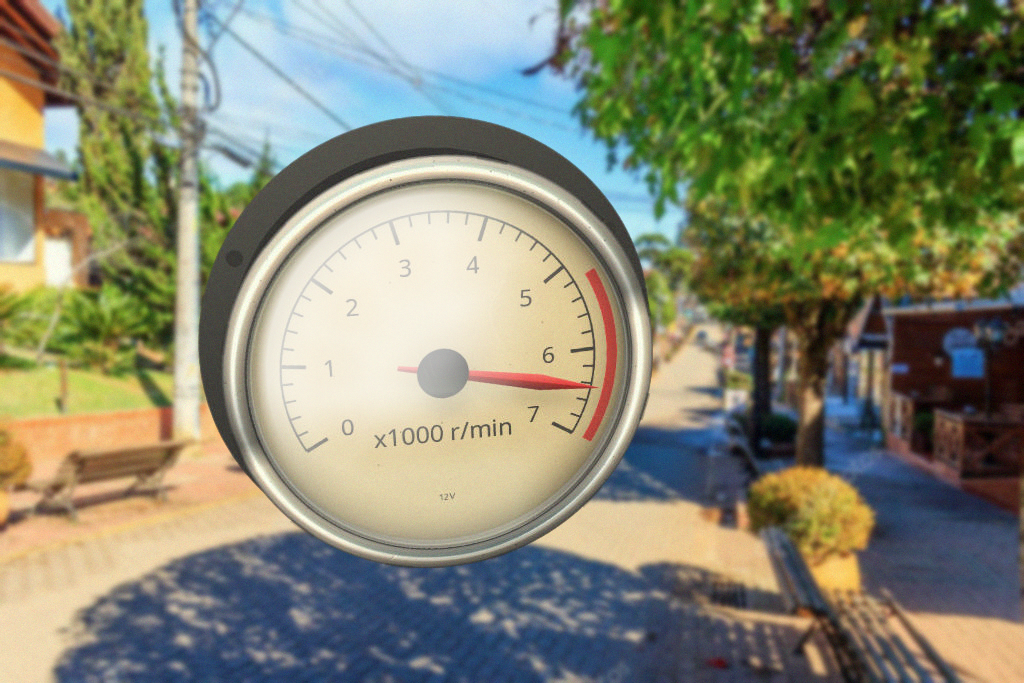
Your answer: 6400 (rpm)
